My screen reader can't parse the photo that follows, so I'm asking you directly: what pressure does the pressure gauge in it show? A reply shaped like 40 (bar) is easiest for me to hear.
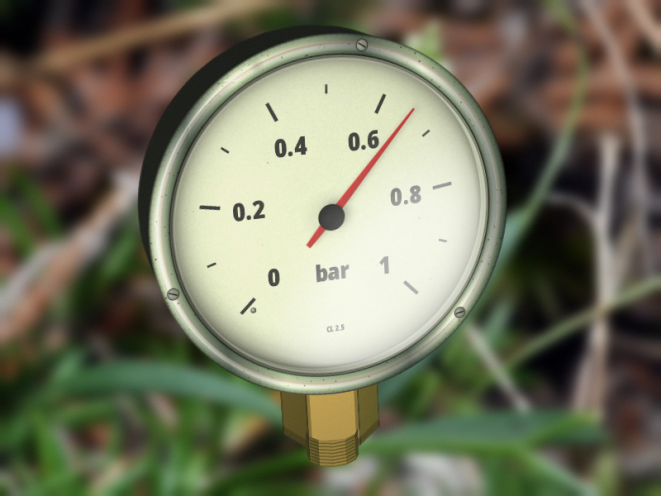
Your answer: 0.65 (bar)
